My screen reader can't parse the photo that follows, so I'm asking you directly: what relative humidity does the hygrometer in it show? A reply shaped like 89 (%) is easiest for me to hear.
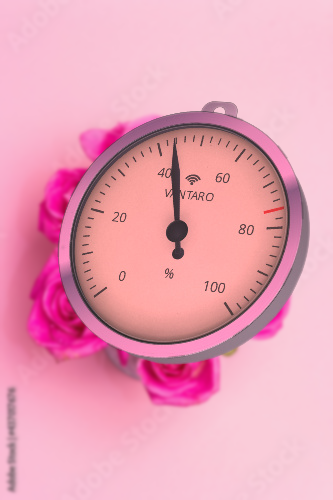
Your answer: 44 (%)
